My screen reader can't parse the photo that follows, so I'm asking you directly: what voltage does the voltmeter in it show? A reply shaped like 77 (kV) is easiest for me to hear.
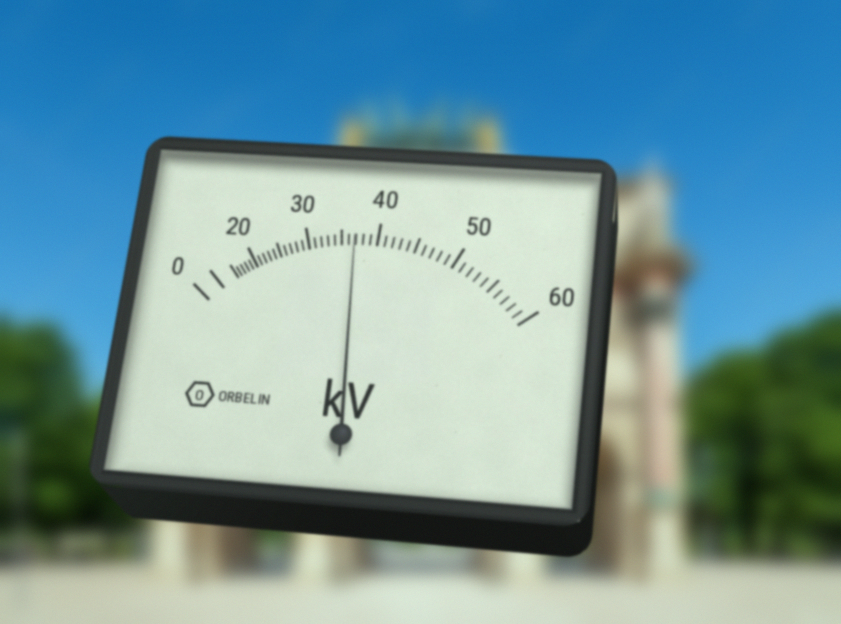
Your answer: 37 (kV)
